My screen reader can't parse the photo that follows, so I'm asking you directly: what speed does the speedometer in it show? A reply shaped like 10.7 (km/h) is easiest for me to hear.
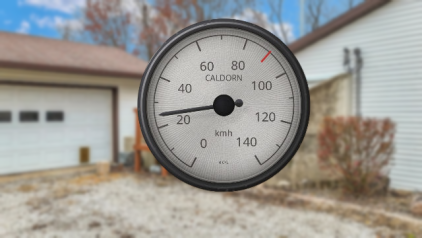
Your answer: 25 (km/h)
